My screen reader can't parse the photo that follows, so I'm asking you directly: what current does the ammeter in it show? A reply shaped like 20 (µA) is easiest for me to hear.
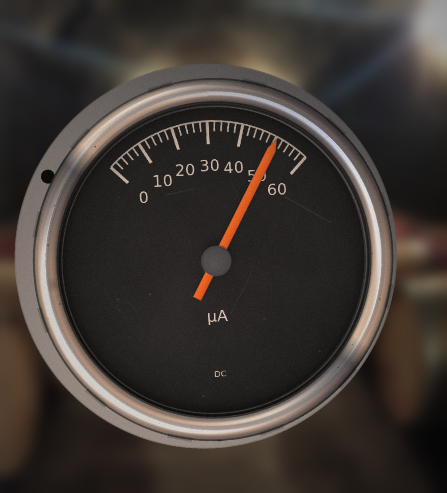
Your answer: 50 (µA)
